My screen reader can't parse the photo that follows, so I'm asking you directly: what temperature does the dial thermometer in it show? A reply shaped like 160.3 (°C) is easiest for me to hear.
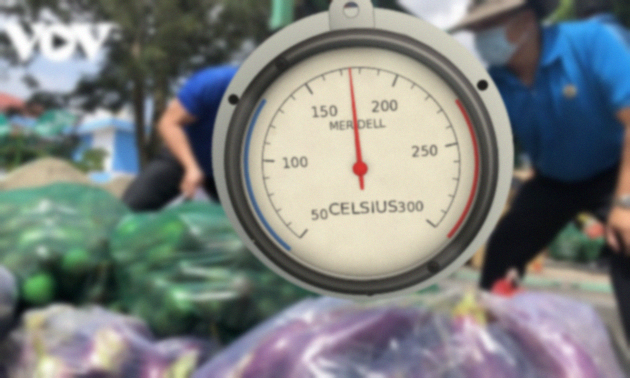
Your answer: 175 (°C)
